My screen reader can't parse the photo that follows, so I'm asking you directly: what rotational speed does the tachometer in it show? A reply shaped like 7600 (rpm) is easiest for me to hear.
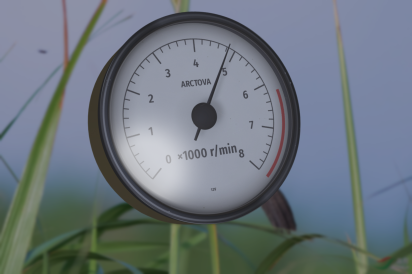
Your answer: 4800 (rpm)
